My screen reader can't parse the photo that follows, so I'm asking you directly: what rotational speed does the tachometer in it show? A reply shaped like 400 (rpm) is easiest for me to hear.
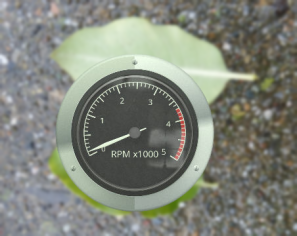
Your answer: 100 (rpm)
